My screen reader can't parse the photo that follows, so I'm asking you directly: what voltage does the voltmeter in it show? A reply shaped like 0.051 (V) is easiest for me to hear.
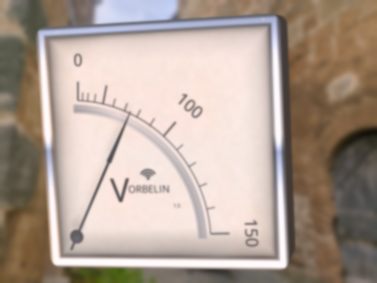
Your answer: 75 (V)
